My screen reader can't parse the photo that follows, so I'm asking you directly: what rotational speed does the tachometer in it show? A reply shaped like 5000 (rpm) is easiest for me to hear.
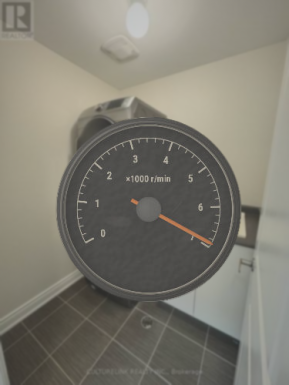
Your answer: 6900 (rpm)
